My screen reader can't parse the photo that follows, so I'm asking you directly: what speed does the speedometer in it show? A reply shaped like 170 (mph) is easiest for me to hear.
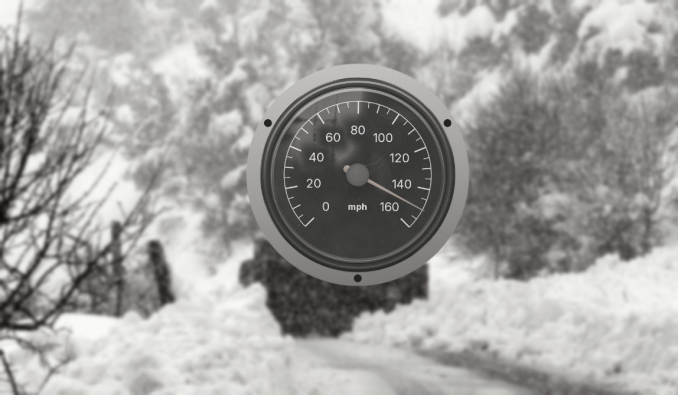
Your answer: 150 (mph)
